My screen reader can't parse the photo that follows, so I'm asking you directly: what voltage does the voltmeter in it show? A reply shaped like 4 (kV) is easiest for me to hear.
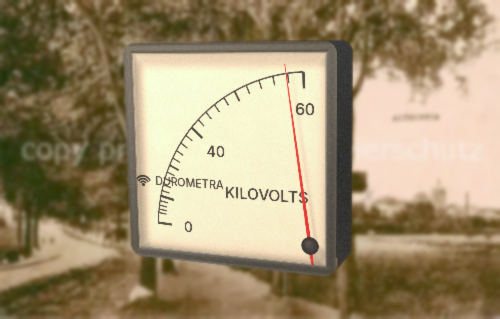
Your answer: 58 (kV)
